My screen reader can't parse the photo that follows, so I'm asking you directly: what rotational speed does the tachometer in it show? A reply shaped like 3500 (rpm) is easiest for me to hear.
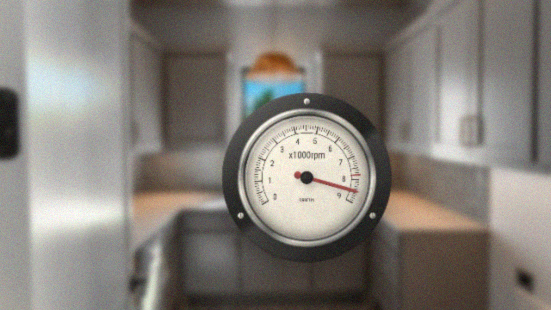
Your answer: 8500 (rpm)
